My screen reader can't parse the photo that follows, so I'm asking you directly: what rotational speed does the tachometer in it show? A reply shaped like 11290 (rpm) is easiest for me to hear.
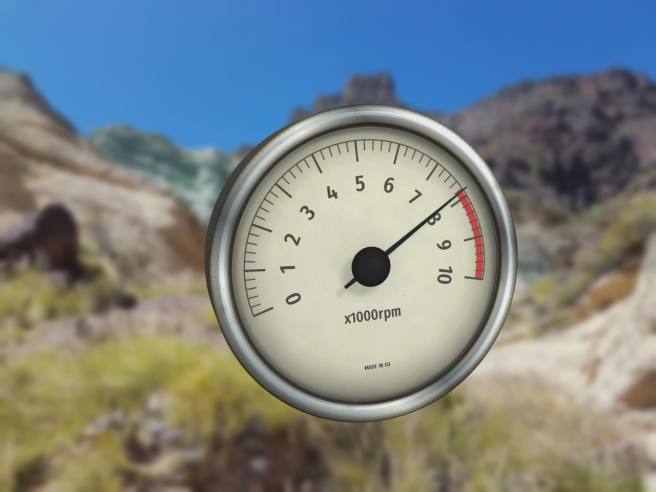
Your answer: 7800 (rpm)
